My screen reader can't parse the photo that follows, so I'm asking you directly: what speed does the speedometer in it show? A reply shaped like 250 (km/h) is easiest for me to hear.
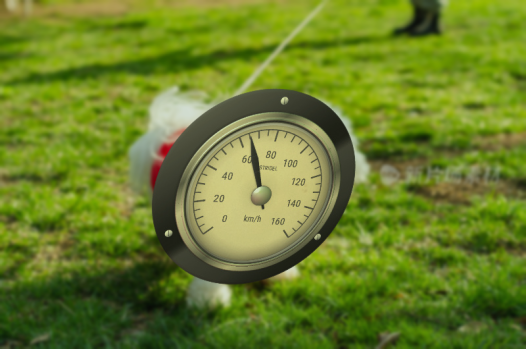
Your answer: 65 (km/h)
